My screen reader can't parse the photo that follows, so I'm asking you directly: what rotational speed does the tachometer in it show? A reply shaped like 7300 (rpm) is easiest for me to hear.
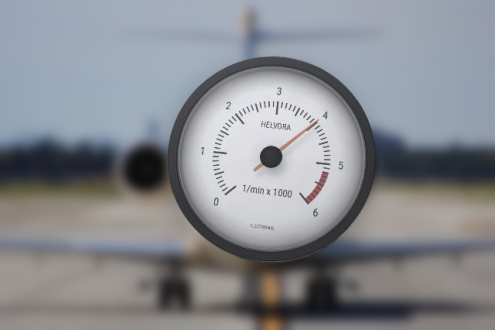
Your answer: 4000 (rpm)
